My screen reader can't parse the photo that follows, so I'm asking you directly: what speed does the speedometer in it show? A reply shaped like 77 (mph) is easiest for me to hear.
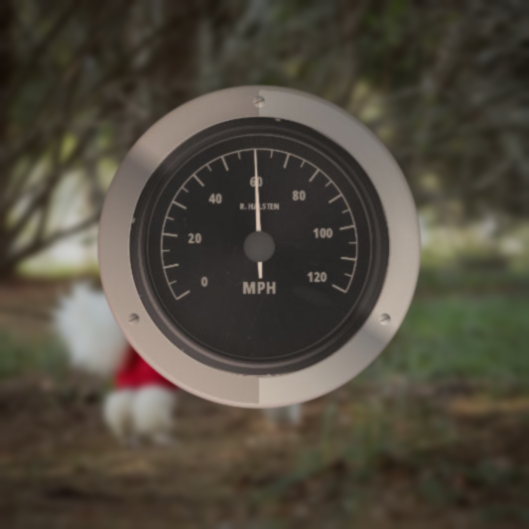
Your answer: 60 (mph)
